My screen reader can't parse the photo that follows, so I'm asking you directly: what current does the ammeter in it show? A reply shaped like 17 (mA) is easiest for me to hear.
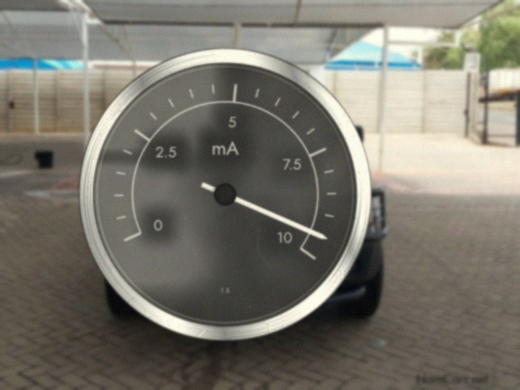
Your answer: 9.5 (mA)
